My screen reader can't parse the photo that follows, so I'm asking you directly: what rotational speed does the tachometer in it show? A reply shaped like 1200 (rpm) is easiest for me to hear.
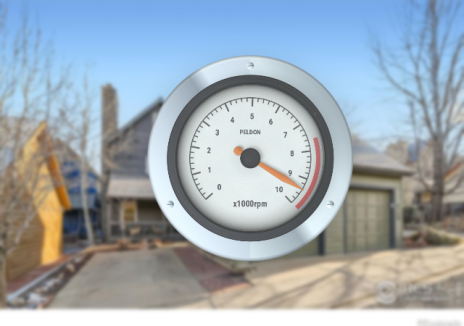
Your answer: 9400 (rpm)
